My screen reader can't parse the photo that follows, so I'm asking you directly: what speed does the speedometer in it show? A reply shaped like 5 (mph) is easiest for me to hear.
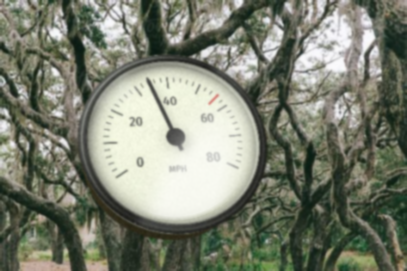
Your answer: 34 (mph)
